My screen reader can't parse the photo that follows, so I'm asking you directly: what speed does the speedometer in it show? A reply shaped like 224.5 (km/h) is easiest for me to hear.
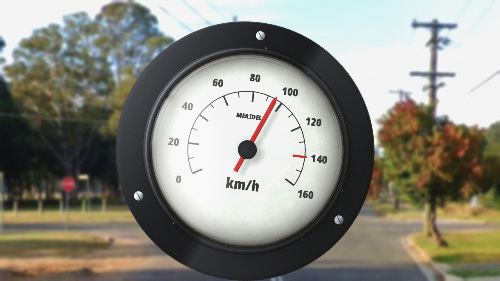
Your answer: 95 (km/h)
